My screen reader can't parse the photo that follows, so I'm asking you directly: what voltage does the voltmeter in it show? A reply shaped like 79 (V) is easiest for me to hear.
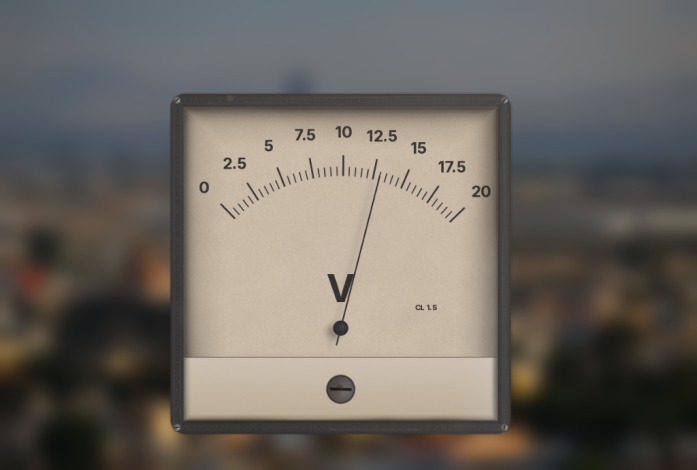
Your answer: 13 (V)
